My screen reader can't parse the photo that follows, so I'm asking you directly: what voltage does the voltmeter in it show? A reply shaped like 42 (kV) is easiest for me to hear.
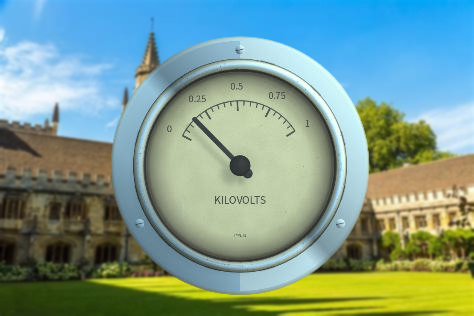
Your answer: 0.15 (kV)
